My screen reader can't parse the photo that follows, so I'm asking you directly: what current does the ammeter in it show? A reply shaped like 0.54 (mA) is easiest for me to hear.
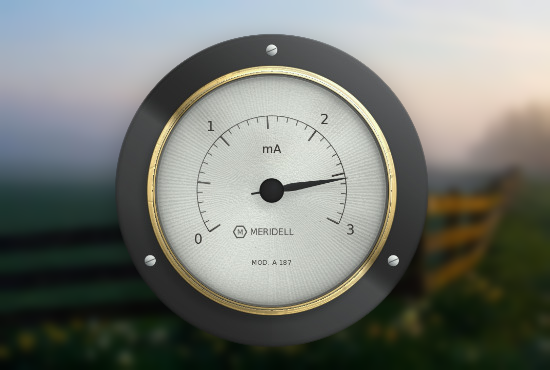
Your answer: 2.55 (mA)
